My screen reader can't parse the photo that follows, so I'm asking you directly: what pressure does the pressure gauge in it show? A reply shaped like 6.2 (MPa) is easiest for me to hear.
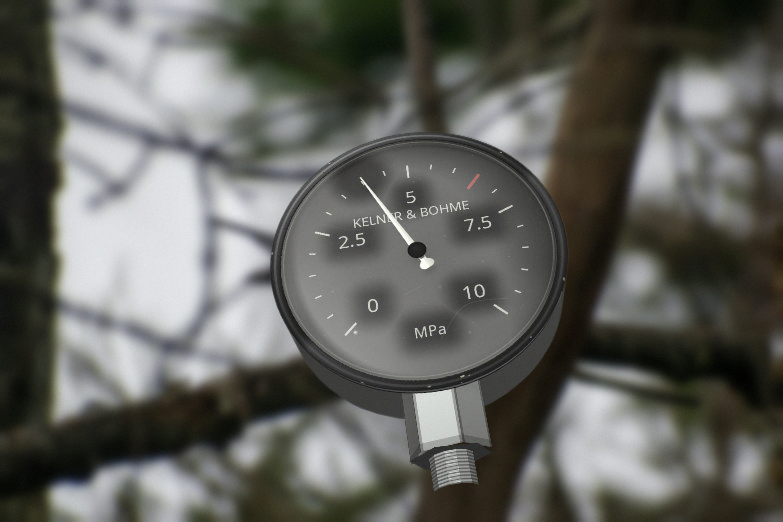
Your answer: 4 (MPa)
